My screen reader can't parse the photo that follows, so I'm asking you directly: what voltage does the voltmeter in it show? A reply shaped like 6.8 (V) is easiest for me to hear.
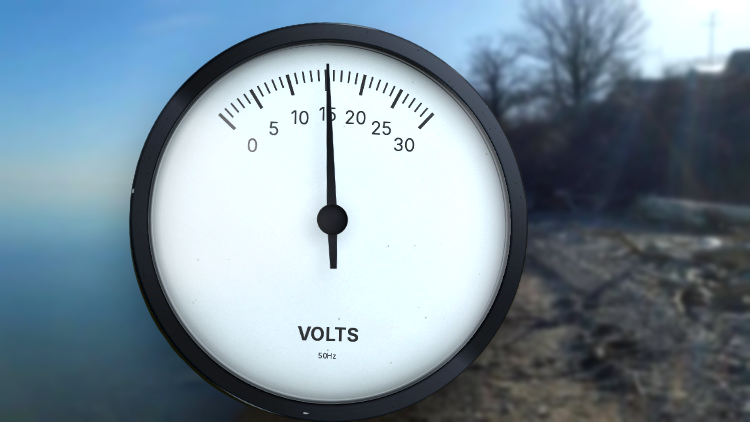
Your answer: 15 (V)
